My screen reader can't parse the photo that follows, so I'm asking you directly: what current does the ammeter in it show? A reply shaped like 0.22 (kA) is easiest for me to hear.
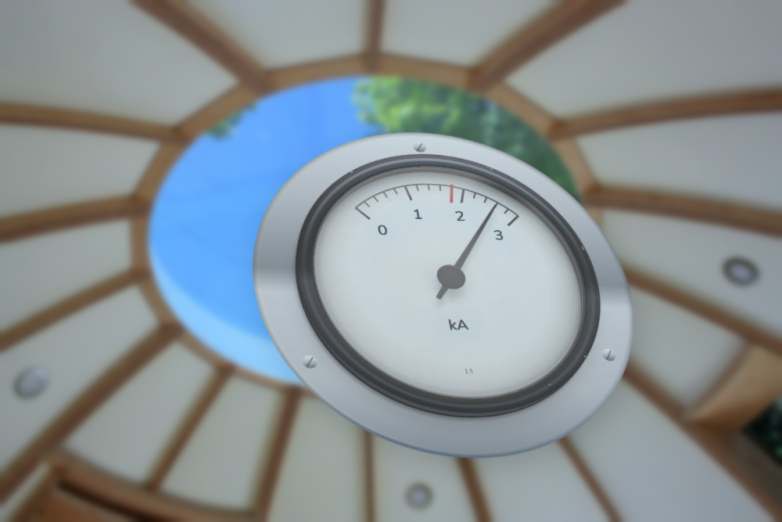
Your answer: 2.6 (kA)
